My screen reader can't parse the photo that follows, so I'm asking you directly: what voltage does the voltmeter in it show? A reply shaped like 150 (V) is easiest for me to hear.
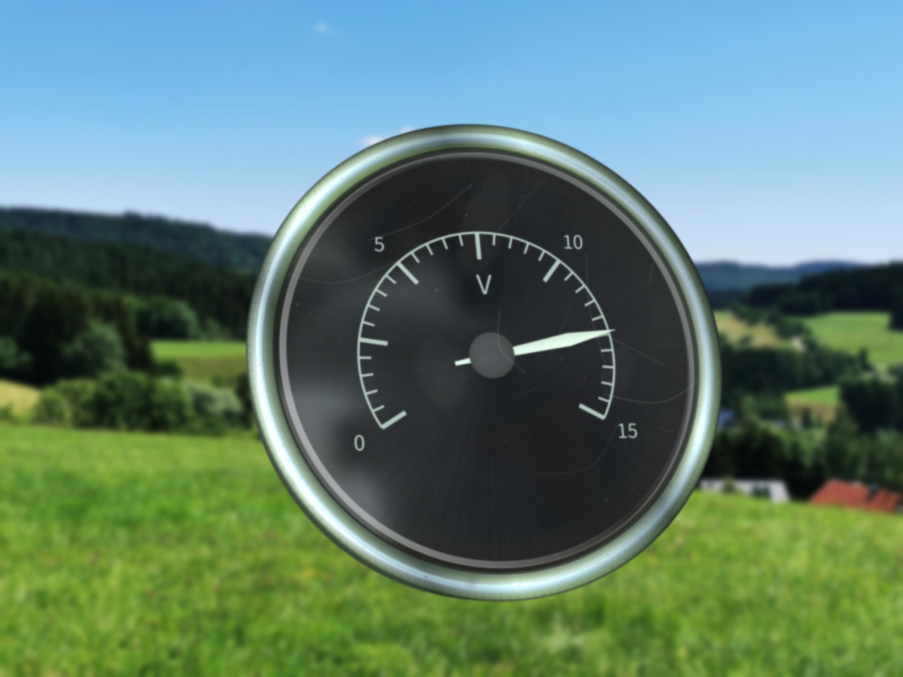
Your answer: 12.5 (V)
